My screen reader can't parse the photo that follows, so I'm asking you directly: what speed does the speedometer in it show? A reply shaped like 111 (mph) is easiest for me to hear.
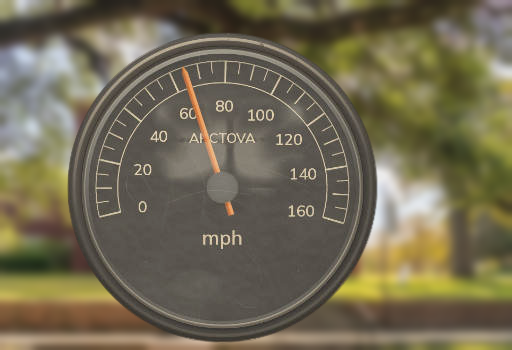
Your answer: 65 (mph)
